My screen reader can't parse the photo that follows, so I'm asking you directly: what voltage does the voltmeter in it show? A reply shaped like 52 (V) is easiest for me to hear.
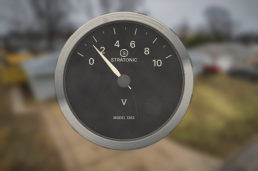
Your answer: 1.5 (V)
